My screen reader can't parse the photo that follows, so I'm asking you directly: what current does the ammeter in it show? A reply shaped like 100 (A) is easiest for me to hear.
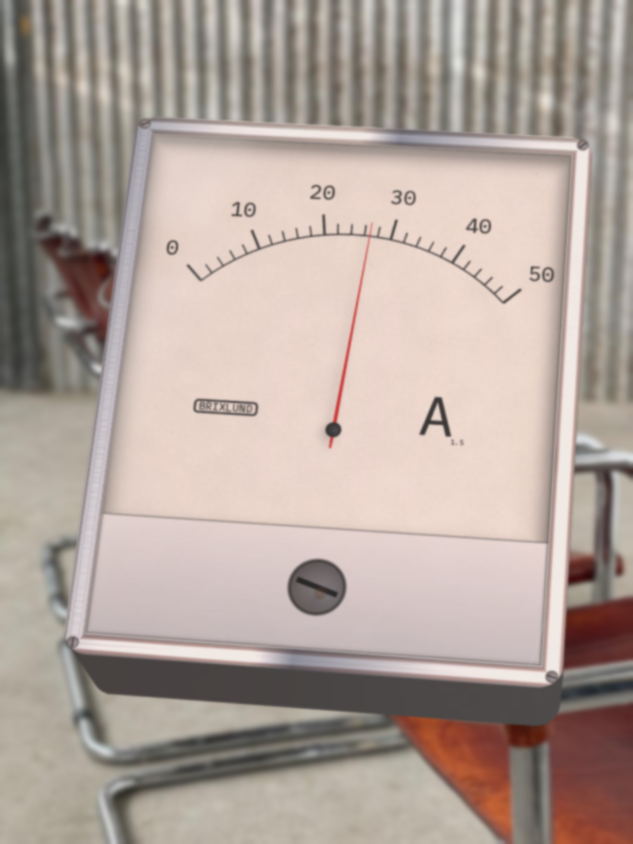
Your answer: 27 (A)
